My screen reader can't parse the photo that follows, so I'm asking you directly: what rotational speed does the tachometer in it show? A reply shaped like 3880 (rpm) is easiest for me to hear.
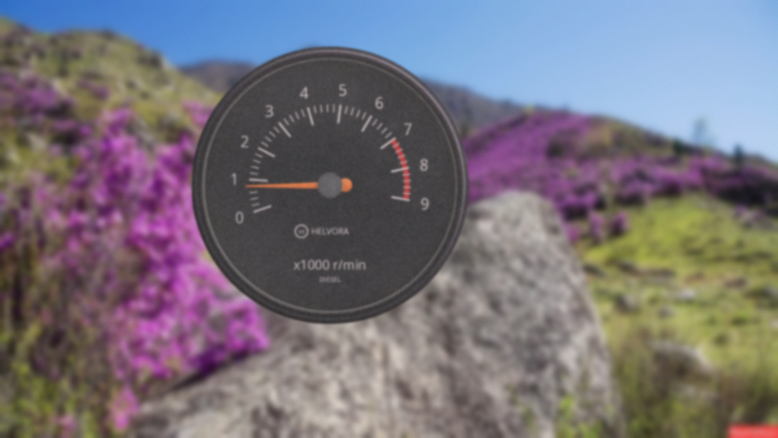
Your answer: 800 (rpm)
